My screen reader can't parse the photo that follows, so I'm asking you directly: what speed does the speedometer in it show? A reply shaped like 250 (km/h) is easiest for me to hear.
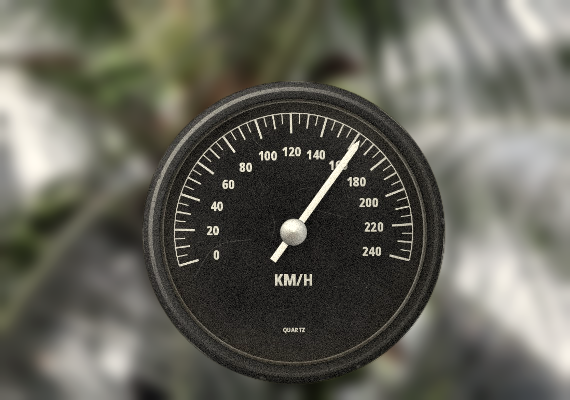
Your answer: 162.5 (km/h)
